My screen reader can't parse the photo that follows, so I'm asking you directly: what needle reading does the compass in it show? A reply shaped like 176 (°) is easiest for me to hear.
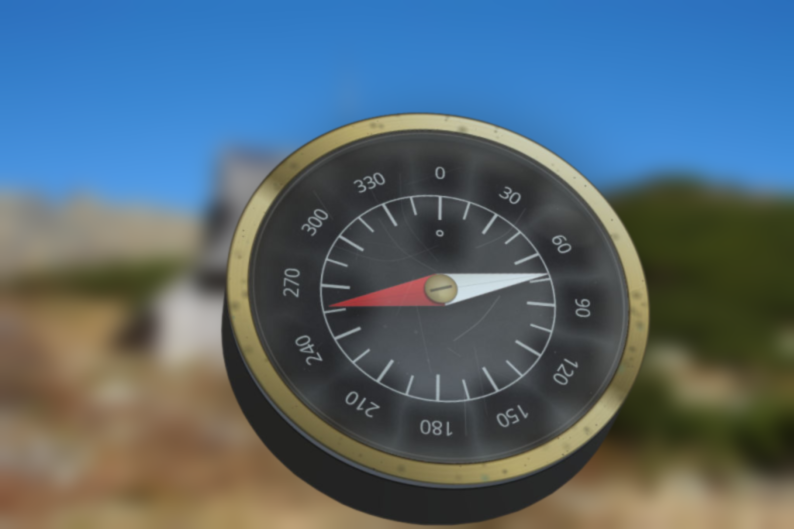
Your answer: 255 (°)
